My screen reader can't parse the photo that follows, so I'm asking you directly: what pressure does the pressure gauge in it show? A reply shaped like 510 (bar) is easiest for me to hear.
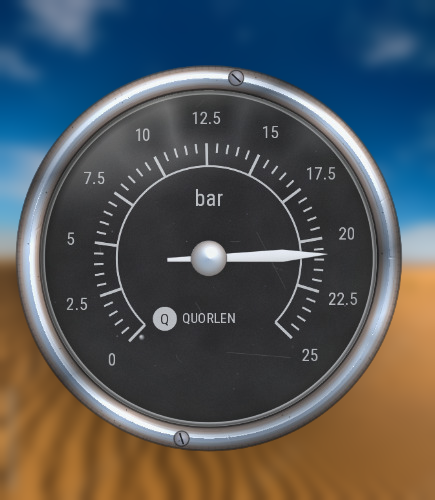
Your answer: 20.75 (bar)
